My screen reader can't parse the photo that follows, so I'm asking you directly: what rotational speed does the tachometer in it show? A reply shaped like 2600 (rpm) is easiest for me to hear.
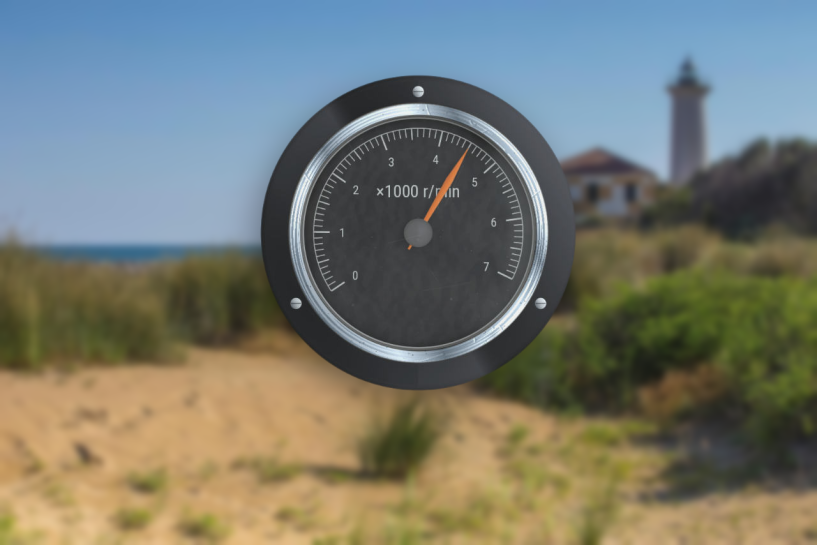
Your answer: 4500 (rpm)
